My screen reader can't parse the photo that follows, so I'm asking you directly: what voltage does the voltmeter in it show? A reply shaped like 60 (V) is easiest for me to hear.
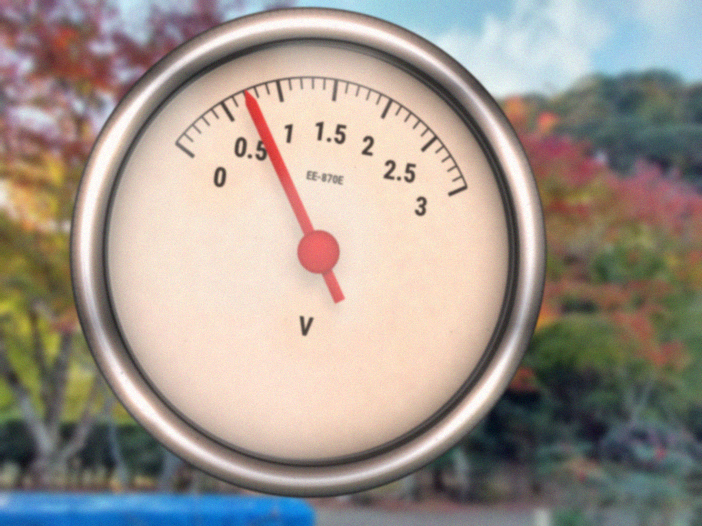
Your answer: 0.7 (V)
